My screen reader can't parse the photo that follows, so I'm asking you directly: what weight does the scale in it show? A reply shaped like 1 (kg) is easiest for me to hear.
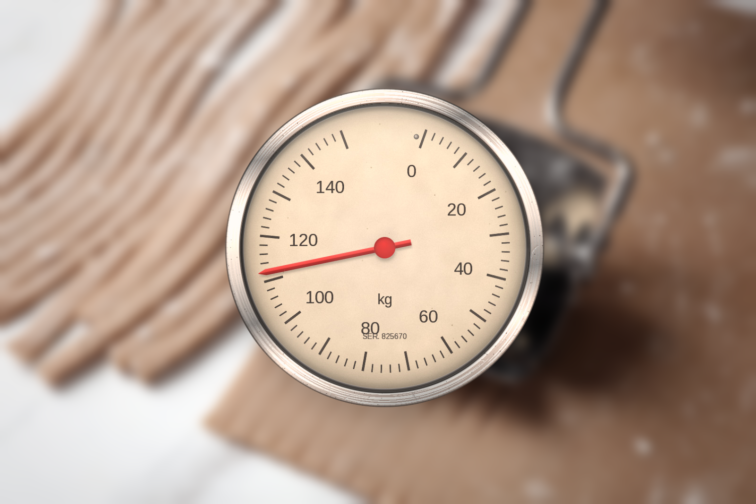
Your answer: 112 (kg)
